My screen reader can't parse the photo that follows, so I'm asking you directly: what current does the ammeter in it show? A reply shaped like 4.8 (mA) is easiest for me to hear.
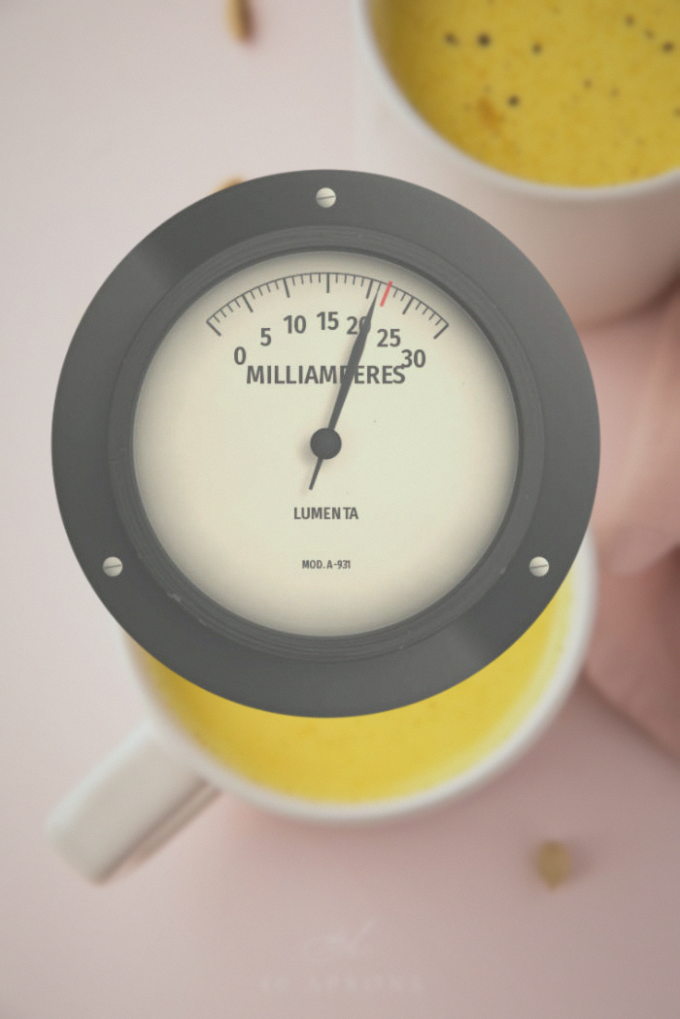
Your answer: 21 (mA)
